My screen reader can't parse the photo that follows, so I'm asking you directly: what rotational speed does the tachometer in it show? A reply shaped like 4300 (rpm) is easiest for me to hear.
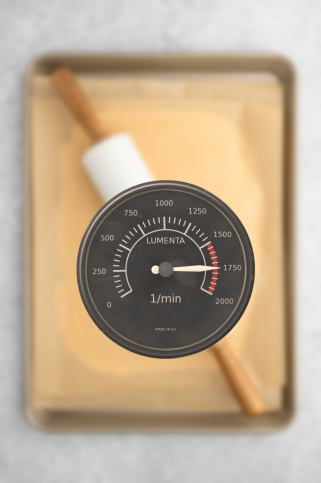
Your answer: 1750 (rpm)
